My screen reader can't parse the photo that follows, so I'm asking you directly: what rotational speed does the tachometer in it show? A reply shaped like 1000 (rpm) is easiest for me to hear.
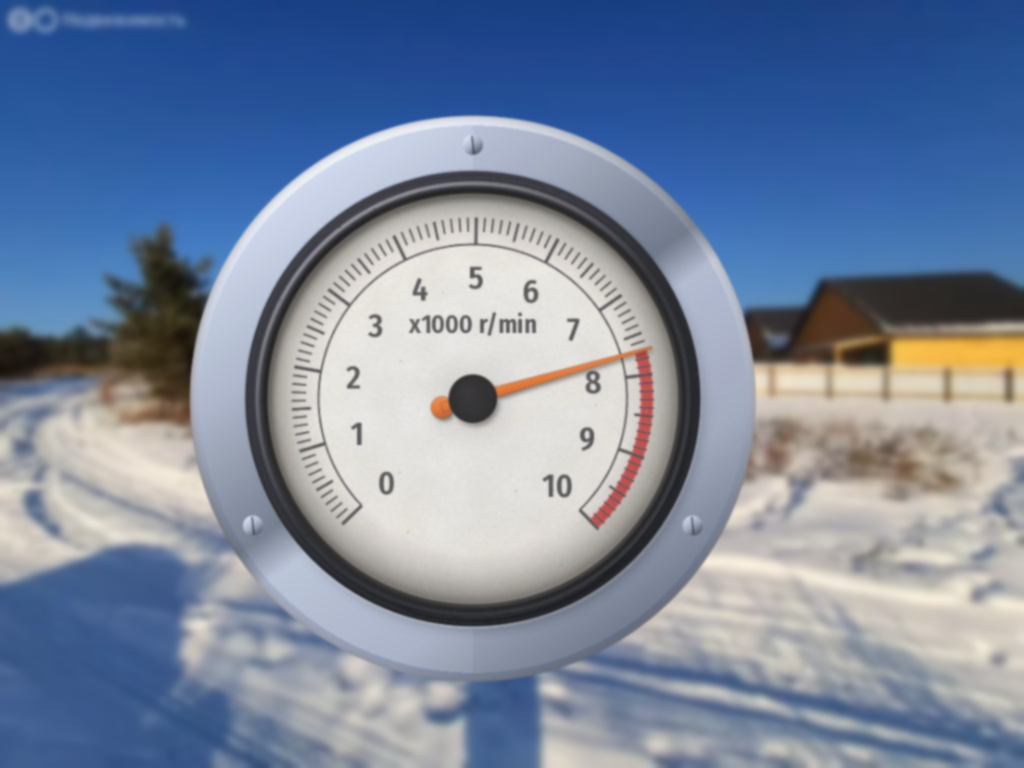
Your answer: 7700 (rpm)
